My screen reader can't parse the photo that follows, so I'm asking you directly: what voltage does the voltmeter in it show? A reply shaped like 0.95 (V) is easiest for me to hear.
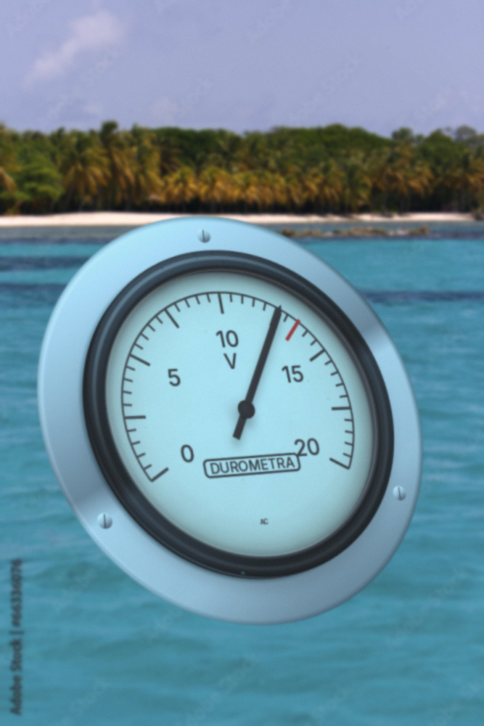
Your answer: 12.5 (V)
